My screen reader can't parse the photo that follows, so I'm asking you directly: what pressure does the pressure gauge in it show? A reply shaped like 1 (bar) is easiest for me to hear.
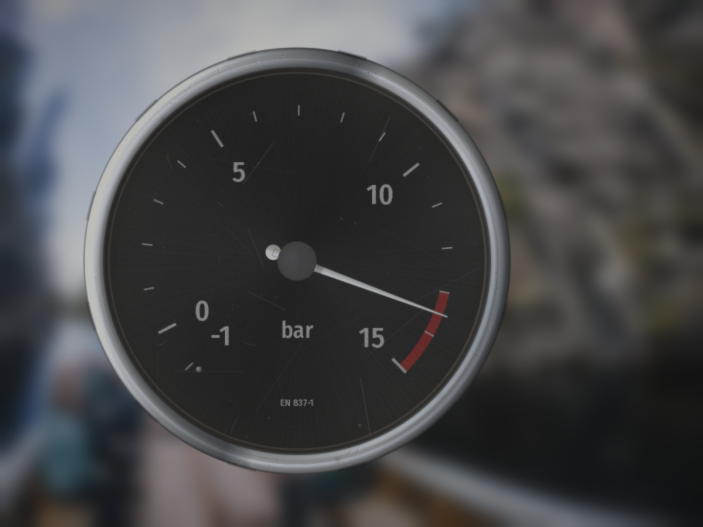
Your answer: 13.5 (bar)
